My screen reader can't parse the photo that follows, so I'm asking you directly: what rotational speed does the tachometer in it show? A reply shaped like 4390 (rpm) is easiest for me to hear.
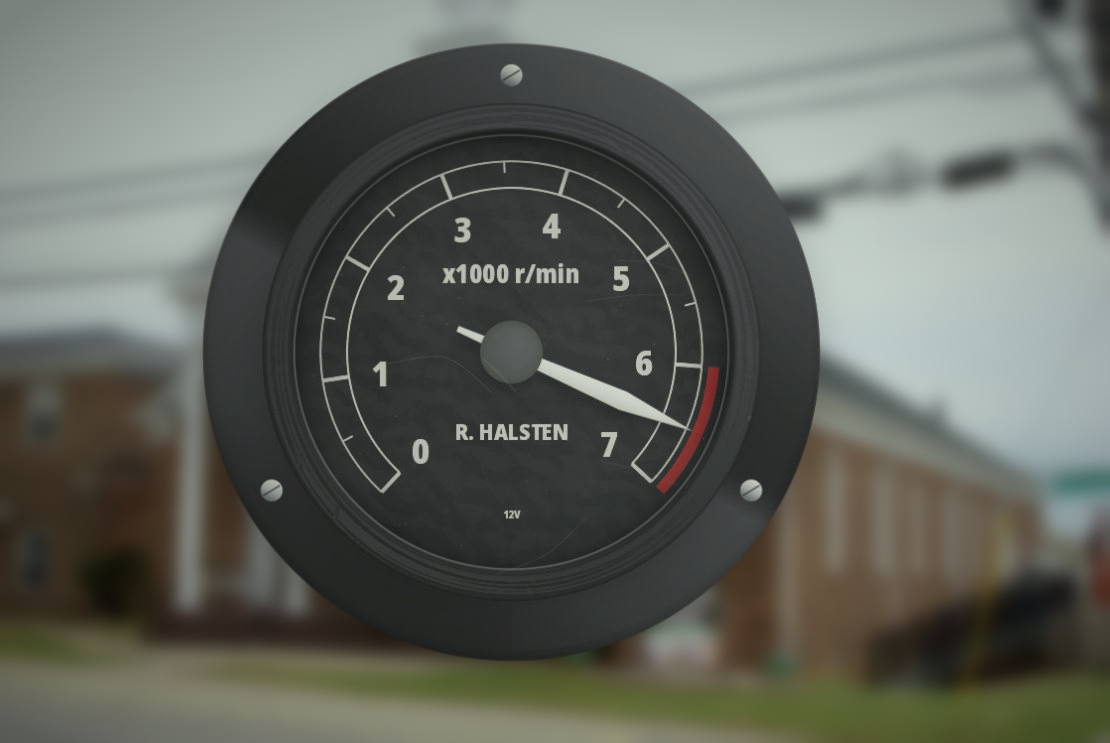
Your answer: 6500 (rpm)
